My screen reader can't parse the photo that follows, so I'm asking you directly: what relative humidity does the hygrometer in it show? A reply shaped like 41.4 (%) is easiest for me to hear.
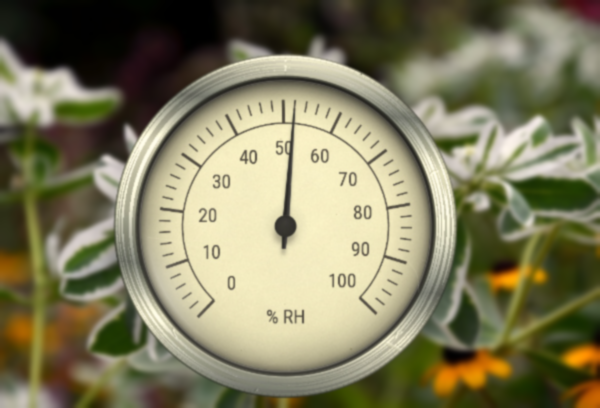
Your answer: 52 (%)
